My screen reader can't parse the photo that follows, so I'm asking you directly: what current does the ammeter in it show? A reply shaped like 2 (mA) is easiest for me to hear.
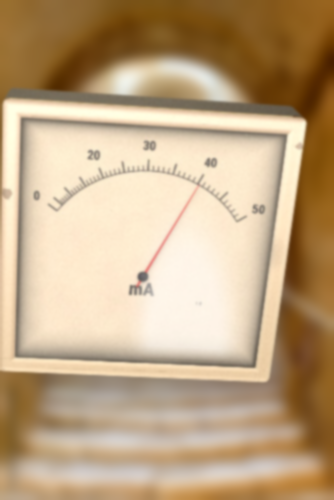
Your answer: 40 (mA)
